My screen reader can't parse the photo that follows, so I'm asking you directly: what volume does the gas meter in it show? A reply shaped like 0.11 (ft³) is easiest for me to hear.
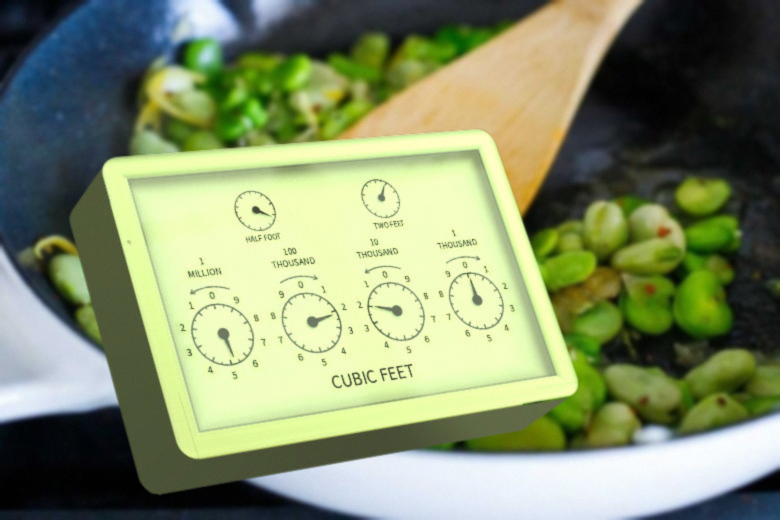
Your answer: 522000 (ft³)
